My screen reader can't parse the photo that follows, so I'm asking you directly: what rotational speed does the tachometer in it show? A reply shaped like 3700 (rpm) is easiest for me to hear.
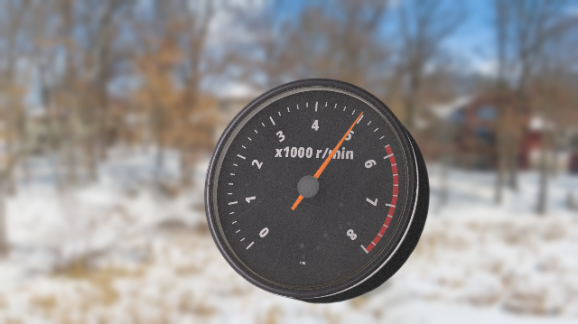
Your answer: 5000 (rpm)
